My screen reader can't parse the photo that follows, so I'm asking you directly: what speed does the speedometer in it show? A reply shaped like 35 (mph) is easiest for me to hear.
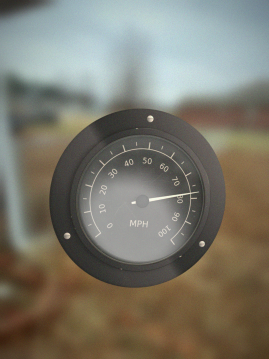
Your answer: 77.5 (mph)
